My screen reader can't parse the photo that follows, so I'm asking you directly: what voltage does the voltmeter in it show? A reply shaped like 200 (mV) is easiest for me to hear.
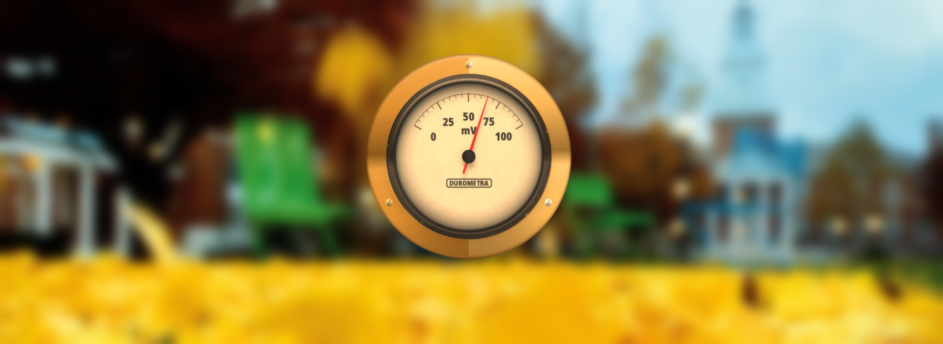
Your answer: 65 (mV)
